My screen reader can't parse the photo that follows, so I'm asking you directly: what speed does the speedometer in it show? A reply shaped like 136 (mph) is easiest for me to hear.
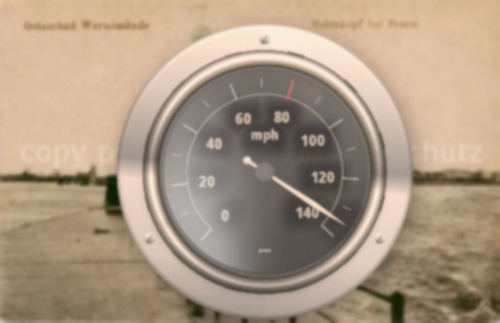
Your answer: 135 (mph)
